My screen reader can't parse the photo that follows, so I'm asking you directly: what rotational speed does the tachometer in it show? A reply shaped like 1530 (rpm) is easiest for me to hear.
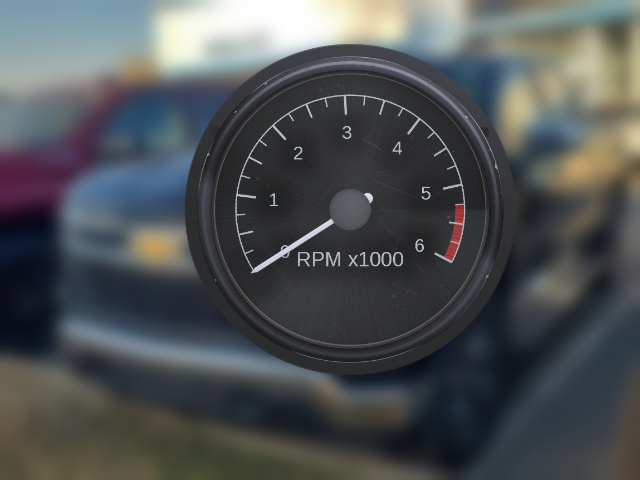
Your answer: 0 (rpm)
